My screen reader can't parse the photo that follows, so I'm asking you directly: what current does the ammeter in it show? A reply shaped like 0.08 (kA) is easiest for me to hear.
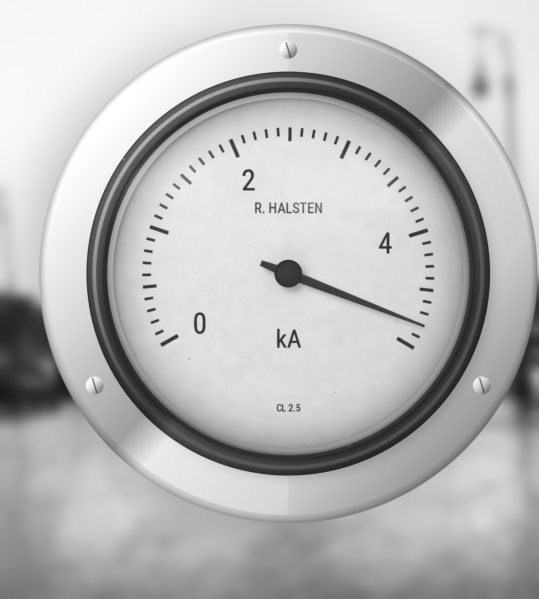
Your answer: 4.8 (kA)
